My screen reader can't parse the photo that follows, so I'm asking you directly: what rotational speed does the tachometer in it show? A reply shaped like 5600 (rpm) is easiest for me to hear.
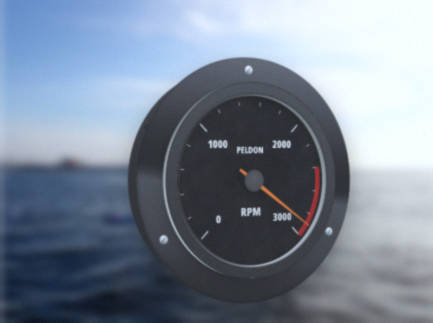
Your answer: 2900 (rpm)
